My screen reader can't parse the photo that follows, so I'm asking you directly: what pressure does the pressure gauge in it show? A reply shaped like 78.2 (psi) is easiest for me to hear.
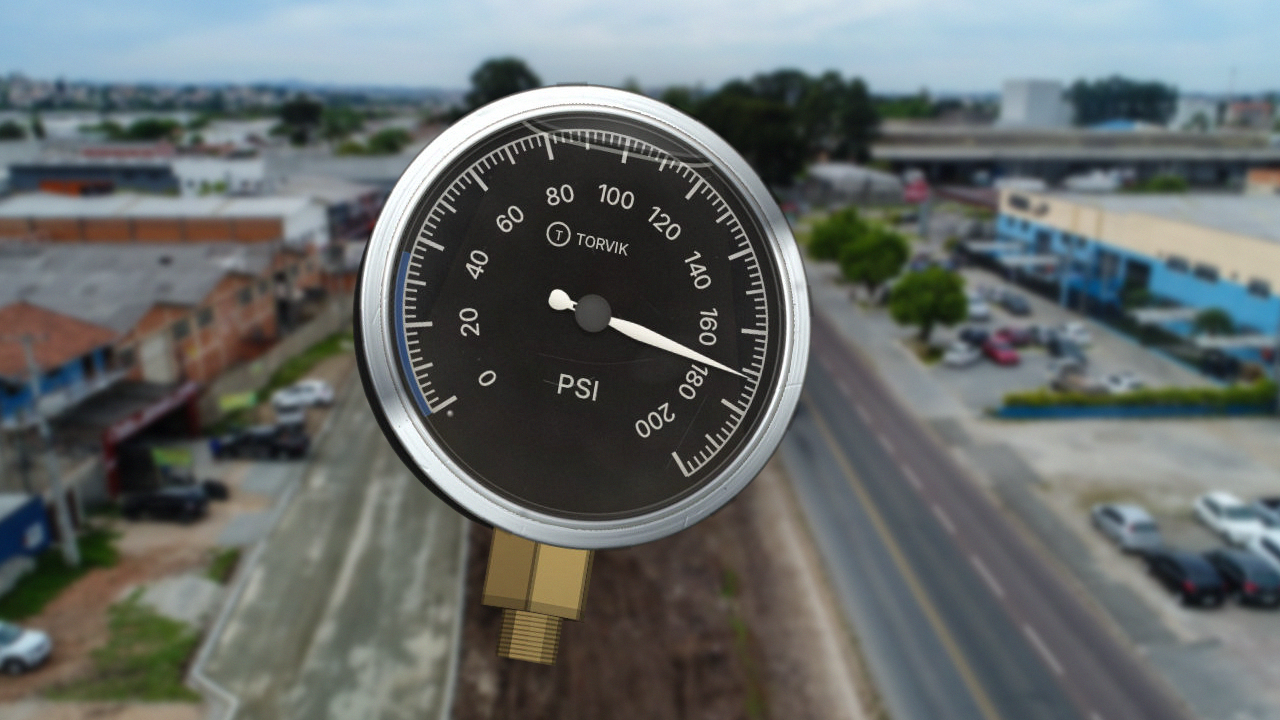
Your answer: 172 (psi)
